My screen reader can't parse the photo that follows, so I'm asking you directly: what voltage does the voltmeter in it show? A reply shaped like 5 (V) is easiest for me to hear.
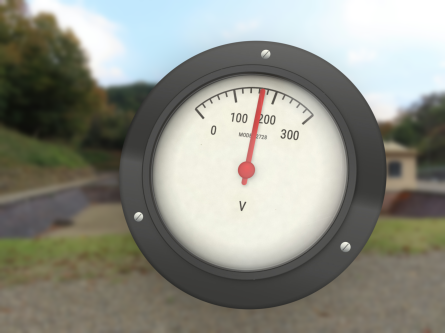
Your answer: 170 (V)
